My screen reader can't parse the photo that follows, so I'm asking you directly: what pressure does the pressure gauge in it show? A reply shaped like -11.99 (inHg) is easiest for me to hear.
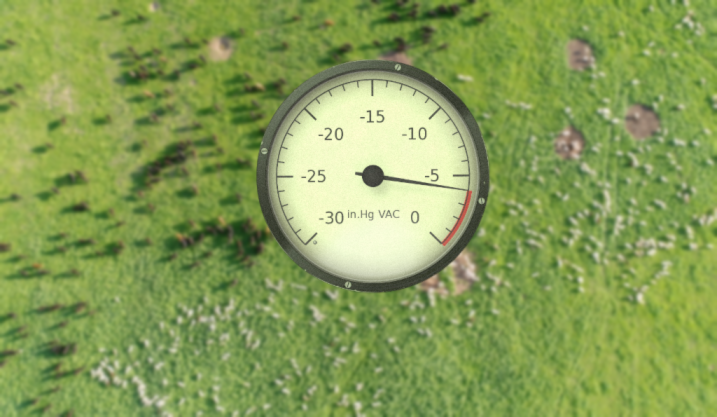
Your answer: -4 (inHg)
